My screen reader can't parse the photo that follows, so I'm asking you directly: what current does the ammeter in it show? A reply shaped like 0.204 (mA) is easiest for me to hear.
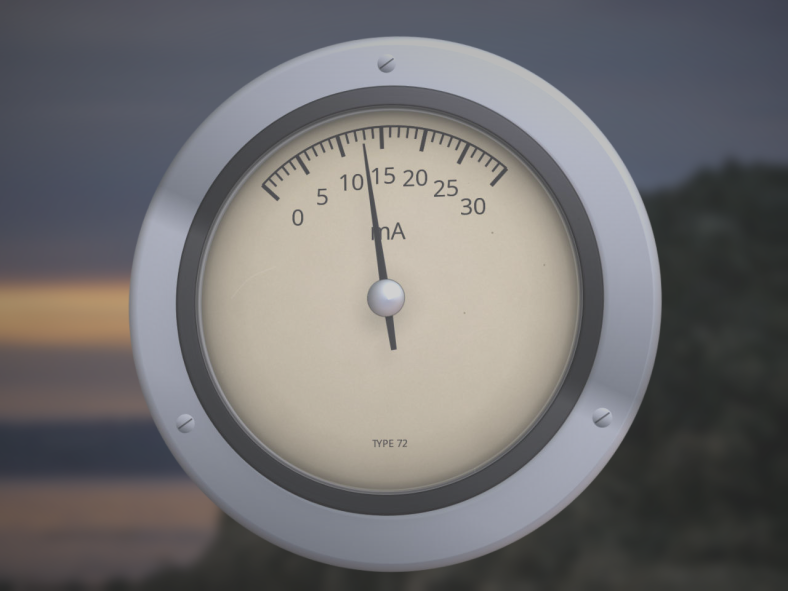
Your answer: 13 (mA)
